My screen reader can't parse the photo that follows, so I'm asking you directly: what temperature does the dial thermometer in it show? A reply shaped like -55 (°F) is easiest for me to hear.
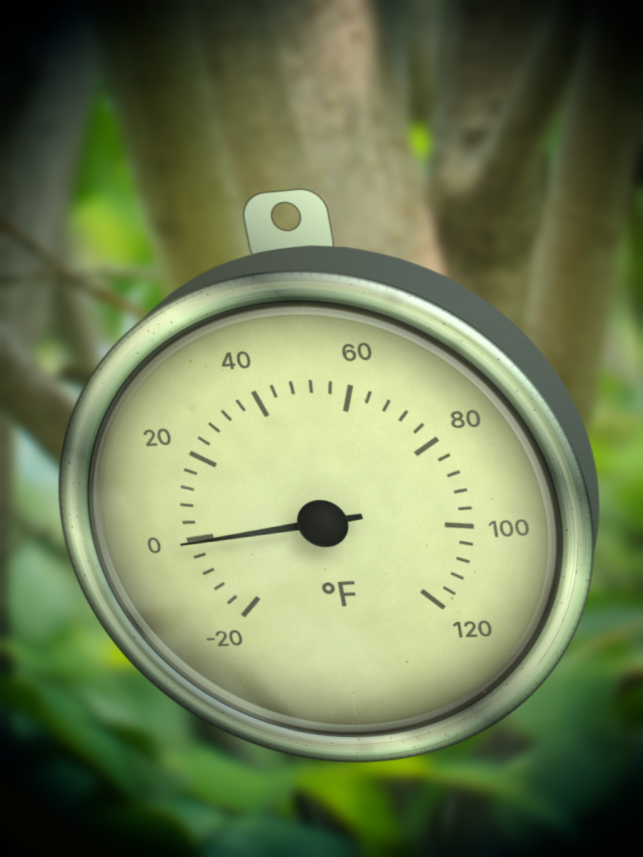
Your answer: 0 (°F)
